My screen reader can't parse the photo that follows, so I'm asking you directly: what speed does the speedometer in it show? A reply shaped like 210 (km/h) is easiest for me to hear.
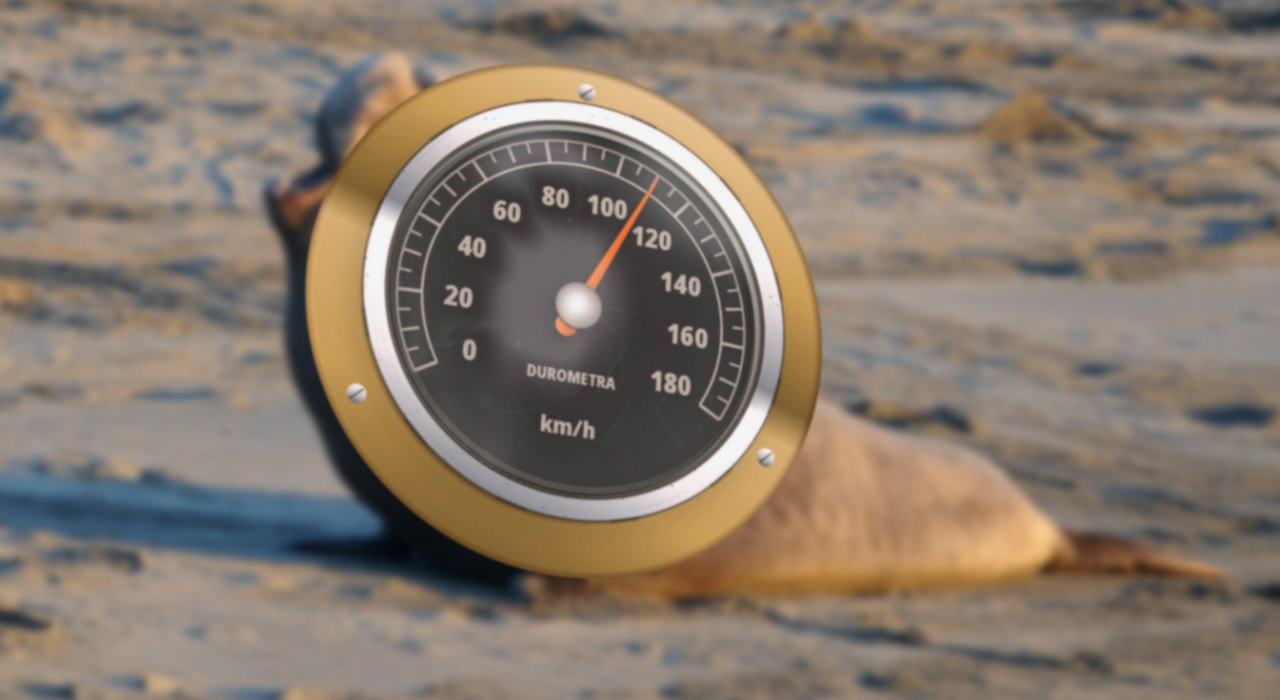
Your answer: 110 (km/h)
